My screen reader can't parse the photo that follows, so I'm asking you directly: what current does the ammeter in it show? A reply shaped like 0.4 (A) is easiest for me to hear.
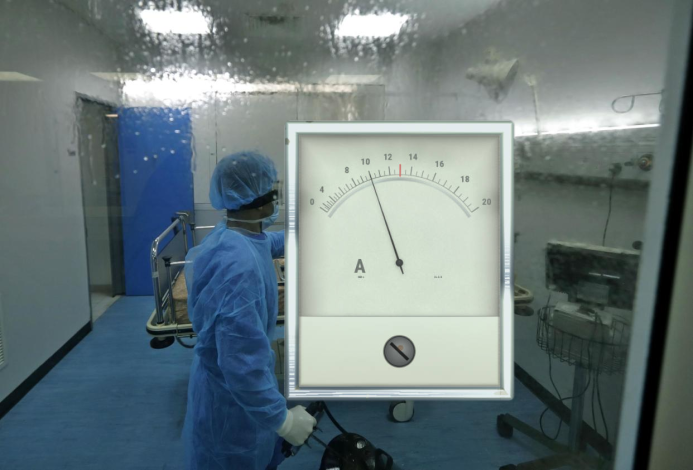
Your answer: 10 (A)
